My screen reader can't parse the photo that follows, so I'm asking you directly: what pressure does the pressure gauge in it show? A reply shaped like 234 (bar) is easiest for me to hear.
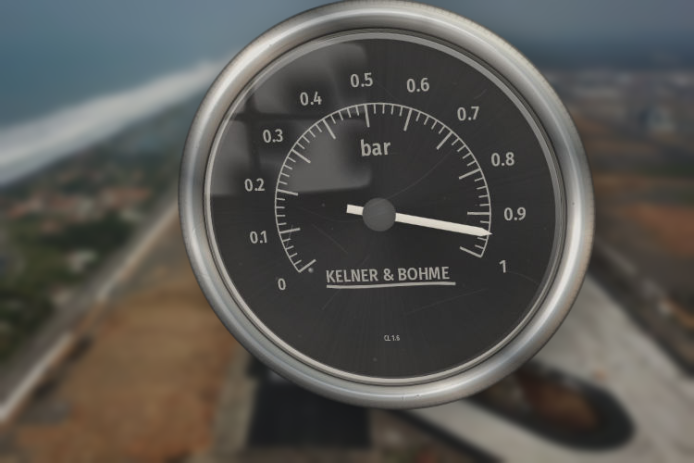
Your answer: 0.94 (bar)
